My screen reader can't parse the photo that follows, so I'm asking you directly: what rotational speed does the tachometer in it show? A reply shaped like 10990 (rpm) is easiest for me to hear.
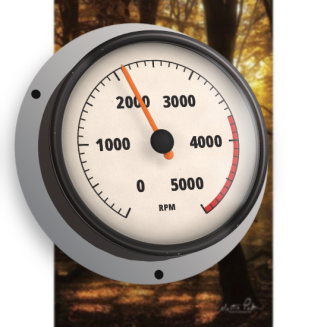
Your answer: 2100 (rpm)
